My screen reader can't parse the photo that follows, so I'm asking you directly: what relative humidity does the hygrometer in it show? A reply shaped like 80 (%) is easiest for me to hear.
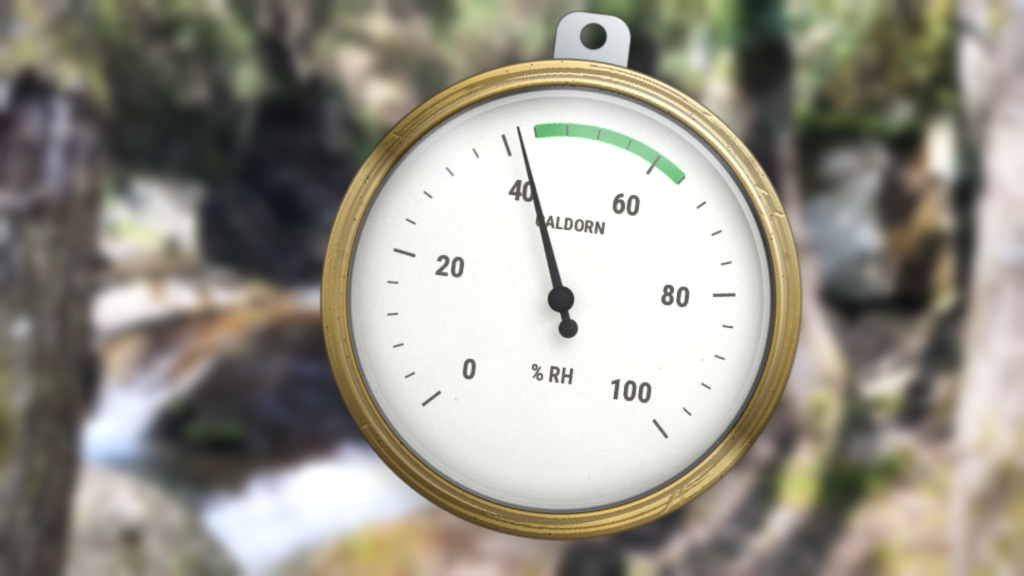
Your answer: 42 (%)
